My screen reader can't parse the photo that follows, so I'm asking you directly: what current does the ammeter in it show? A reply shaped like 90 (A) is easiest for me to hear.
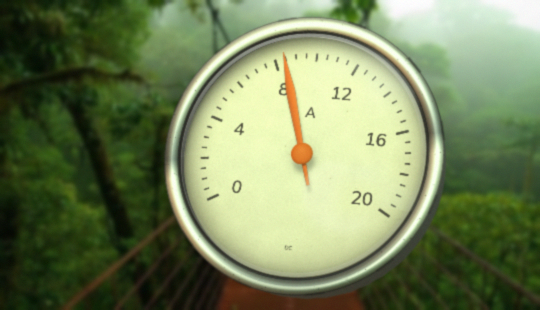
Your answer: 8.5 (A)
